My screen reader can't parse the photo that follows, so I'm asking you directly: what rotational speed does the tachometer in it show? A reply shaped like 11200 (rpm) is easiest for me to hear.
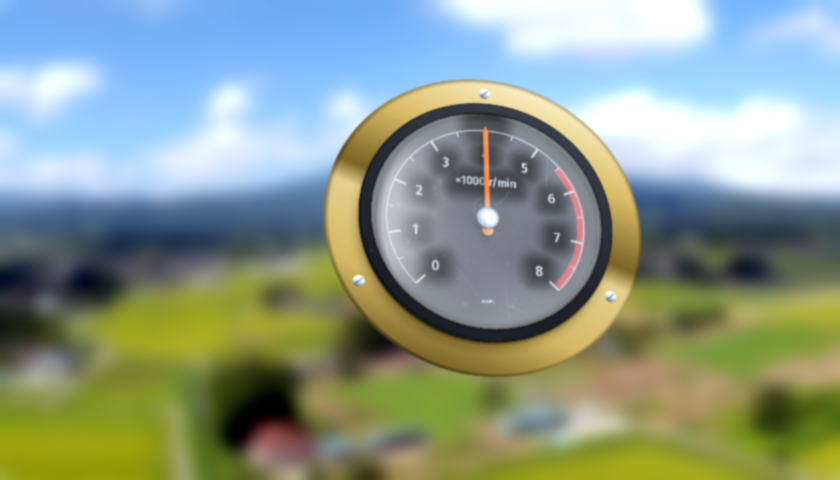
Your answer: 4000 (rpm)
